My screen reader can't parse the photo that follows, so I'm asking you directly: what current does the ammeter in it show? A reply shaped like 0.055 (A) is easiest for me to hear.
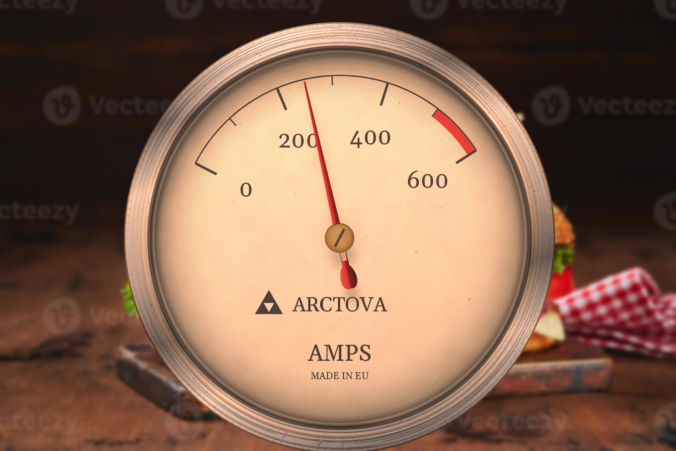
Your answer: 250 (A)
